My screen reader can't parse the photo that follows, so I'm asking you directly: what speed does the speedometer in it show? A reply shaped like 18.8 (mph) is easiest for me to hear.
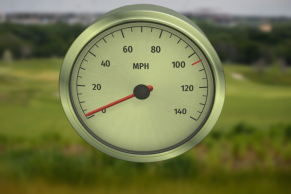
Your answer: 2.5 (mph)
